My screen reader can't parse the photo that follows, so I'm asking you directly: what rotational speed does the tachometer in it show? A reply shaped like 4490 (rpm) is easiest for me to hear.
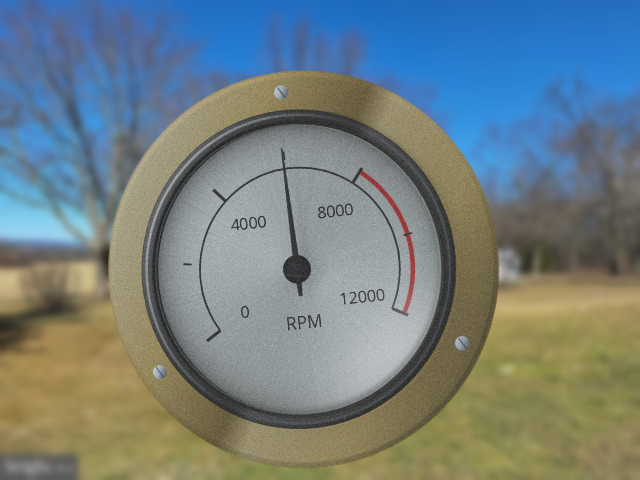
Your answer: 6000 (rpm)
